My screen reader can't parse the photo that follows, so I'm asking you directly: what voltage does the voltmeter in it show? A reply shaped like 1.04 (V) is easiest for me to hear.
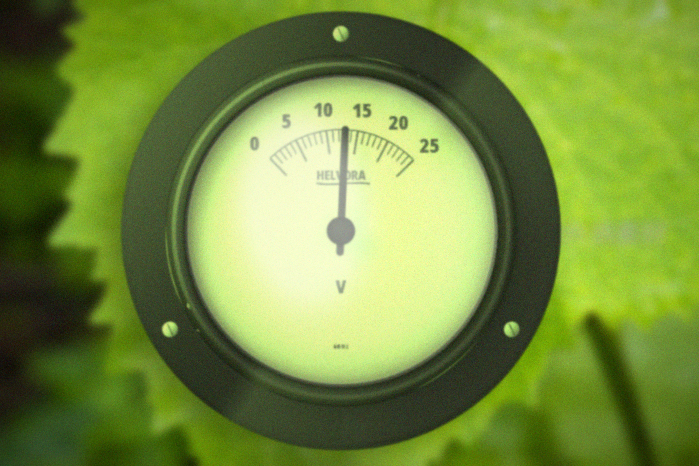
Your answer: 13 (V)
